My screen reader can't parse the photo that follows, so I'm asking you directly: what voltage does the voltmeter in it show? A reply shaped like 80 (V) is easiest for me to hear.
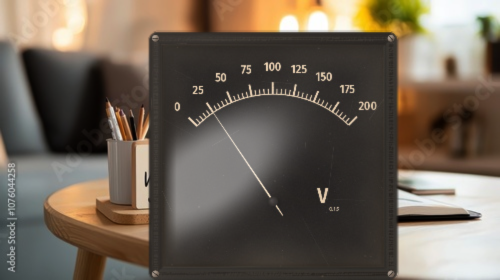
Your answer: 25 (V)
